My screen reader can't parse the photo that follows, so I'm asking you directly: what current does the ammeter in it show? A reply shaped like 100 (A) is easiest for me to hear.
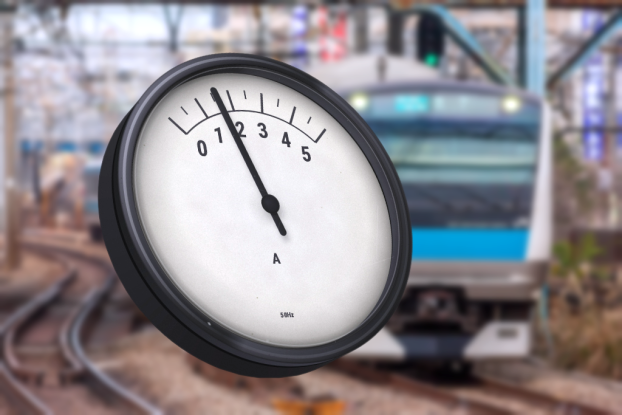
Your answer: 1.5 (A)
